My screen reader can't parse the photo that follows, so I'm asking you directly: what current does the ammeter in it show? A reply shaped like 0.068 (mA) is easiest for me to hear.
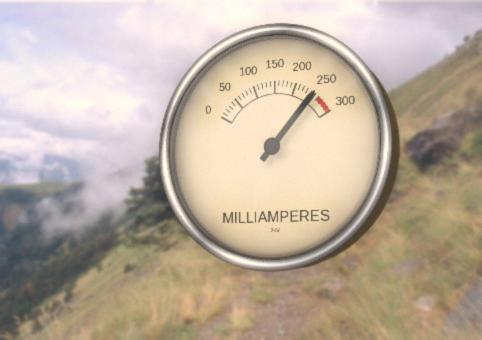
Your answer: 250 (mA)
